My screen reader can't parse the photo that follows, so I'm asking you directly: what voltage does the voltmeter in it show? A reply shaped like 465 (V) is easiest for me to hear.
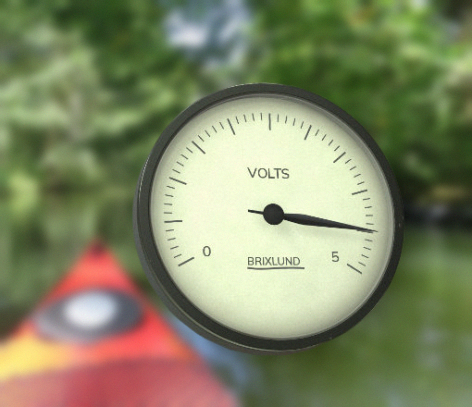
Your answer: 4.5 (V)
